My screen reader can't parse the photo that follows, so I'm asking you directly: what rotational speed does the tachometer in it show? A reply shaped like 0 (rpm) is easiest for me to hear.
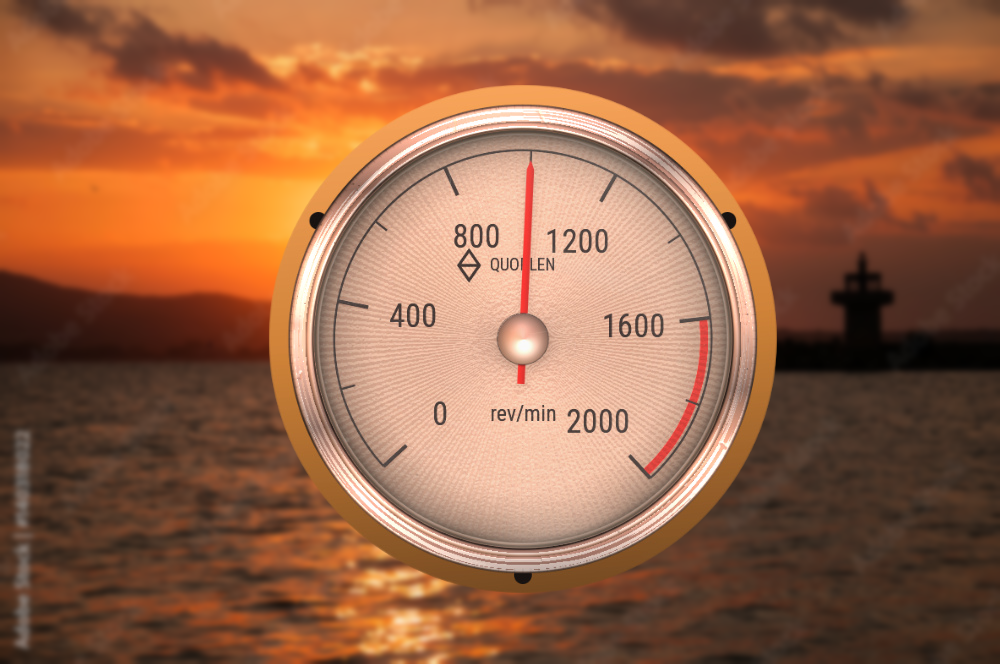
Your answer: 1000 (rpm)
